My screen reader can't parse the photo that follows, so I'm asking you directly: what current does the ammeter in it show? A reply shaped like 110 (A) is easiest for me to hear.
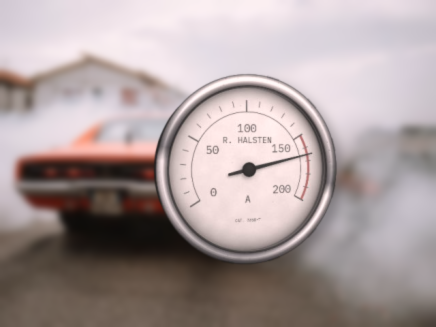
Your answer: 165 (A)
